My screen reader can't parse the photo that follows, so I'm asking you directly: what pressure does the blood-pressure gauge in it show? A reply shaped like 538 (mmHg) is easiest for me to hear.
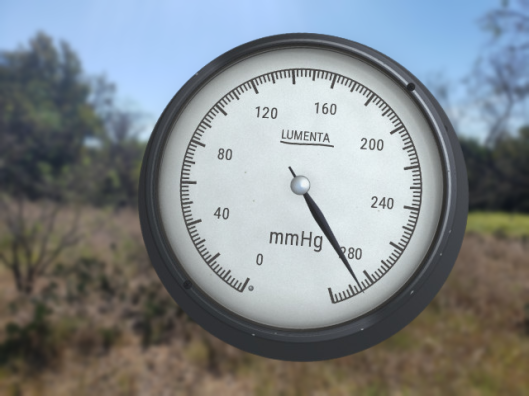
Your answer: 286 (mmHg)
